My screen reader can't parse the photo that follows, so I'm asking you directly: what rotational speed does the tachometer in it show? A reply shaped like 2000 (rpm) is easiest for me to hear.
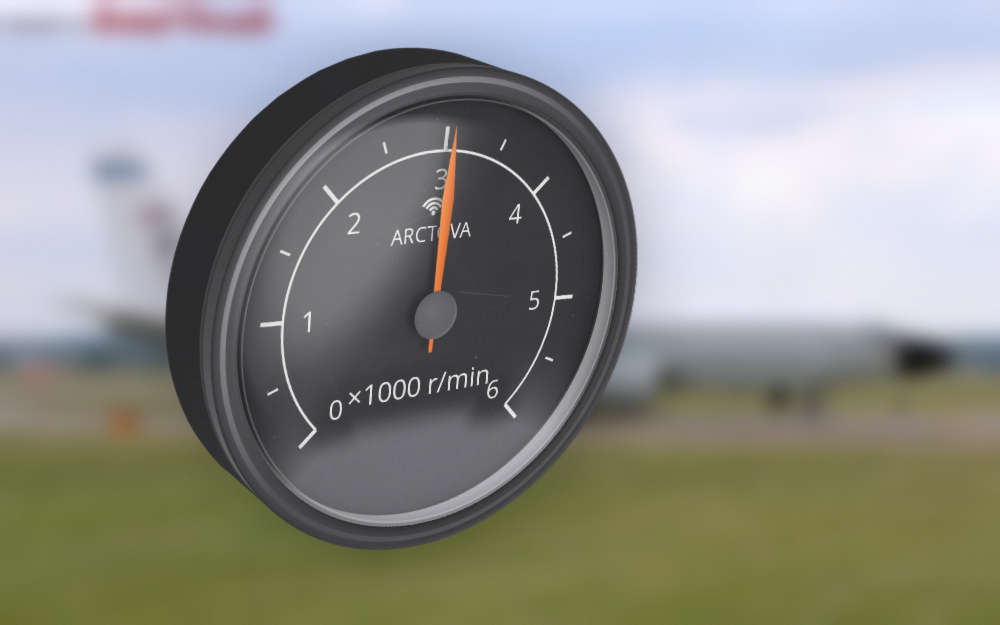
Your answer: 3000 (rpm)
